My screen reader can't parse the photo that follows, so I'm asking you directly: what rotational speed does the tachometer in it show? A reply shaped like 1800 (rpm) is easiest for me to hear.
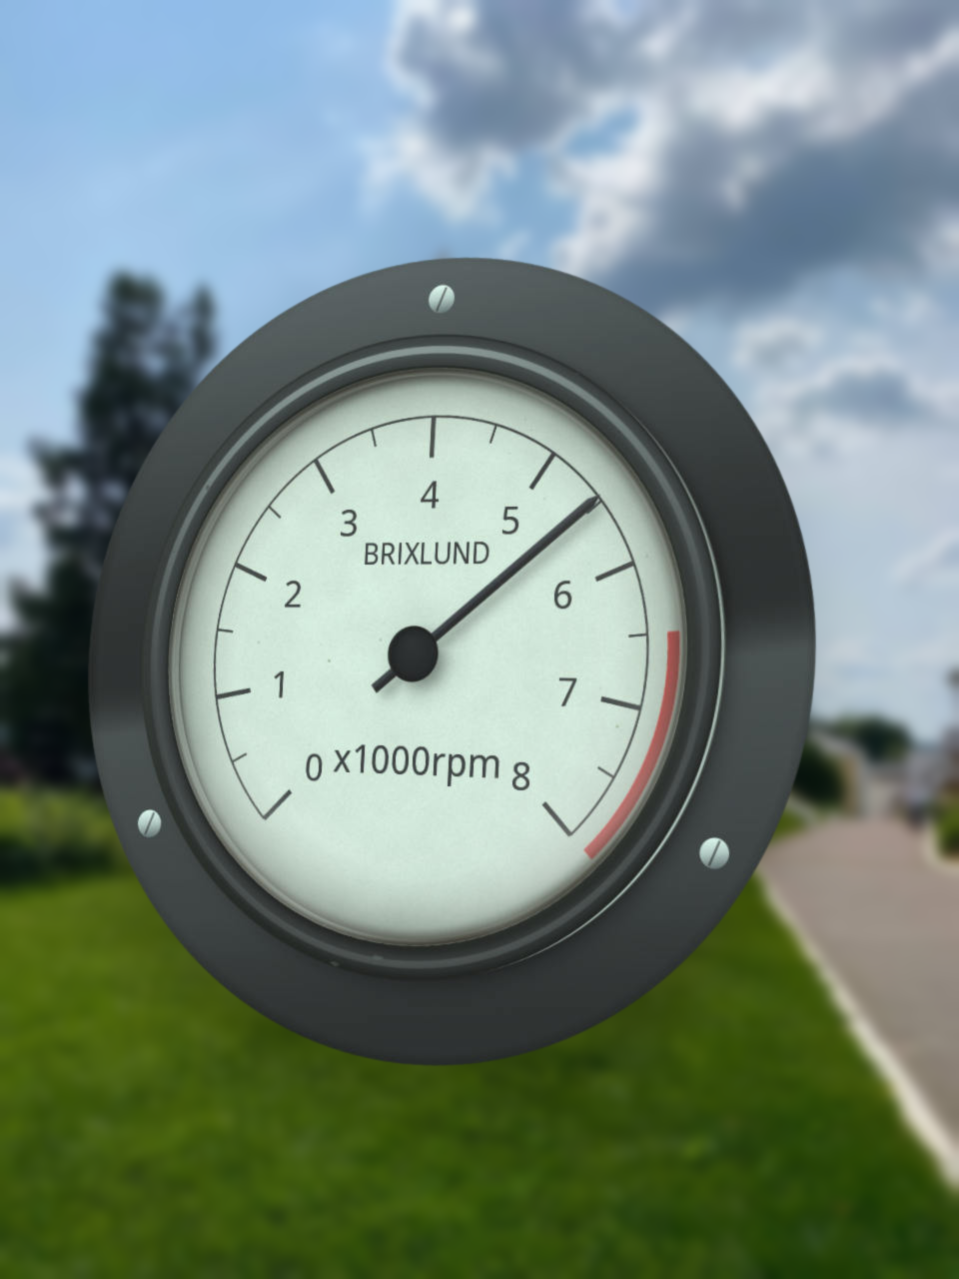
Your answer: 5500 (rpm)
